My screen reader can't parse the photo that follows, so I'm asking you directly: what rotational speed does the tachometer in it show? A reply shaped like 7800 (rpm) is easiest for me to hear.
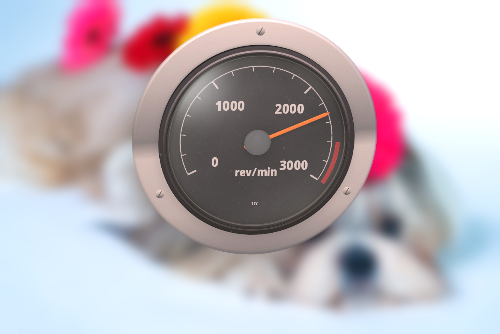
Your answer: 2300 (rpm)
